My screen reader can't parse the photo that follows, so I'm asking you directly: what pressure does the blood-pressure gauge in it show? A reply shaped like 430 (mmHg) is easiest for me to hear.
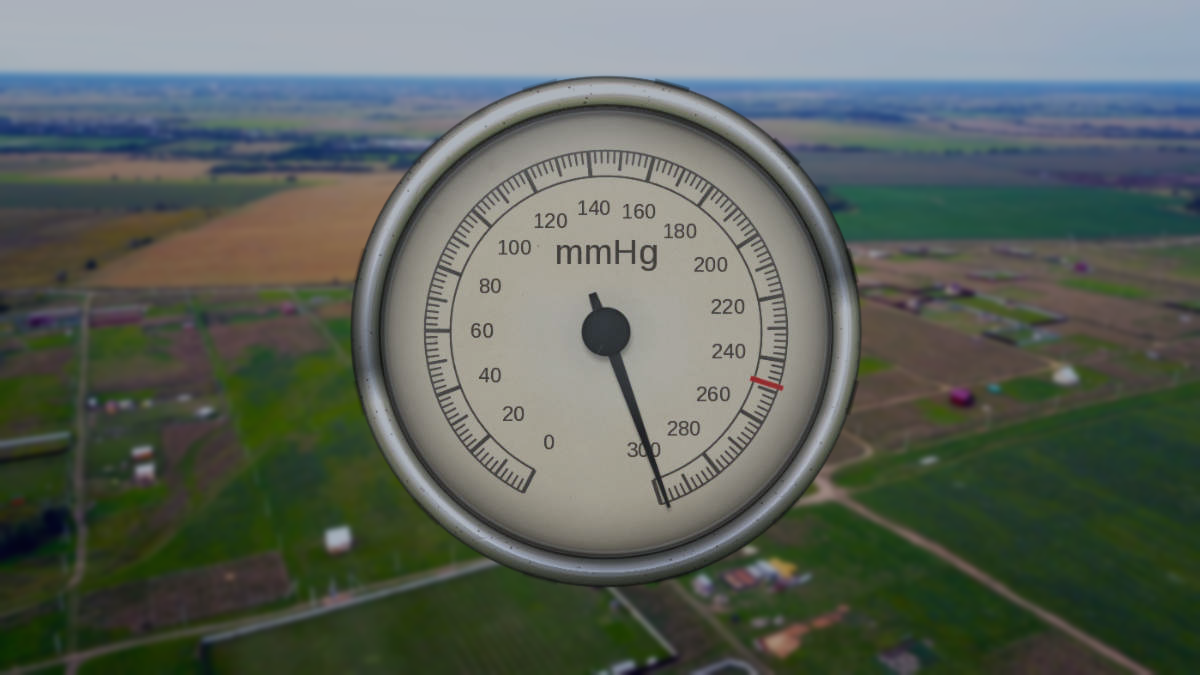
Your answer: 298 (mmHg)
